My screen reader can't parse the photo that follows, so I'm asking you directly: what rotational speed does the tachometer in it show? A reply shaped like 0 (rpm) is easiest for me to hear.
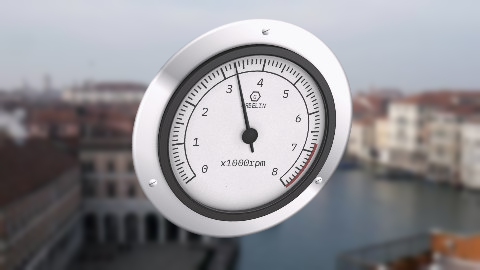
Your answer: 3300 (rpm)
